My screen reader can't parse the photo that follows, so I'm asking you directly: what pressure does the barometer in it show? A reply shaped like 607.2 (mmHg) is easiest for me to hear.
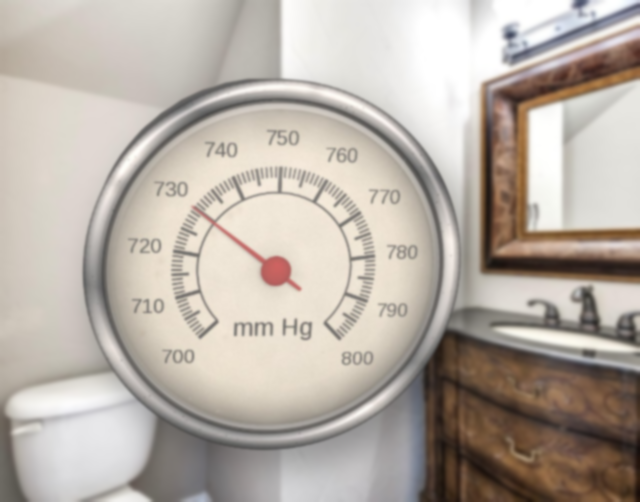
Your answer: 730 (mmHg)
